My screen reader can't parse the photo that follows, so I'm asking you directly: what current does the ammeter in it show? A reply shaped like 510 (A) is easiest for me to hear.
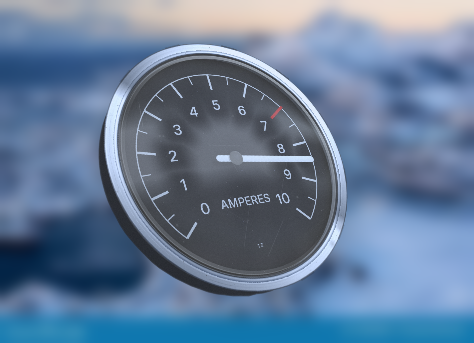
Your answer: 8.5 (A)
